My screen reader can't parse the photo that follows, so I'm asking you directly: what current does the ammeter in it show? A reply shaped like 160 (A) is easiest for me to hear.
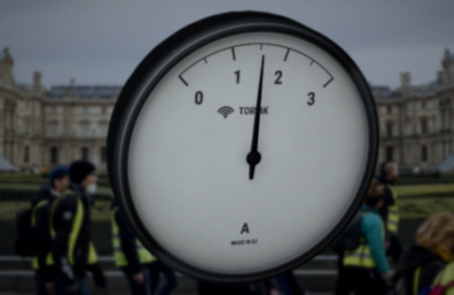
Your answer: 1.5 (A)
